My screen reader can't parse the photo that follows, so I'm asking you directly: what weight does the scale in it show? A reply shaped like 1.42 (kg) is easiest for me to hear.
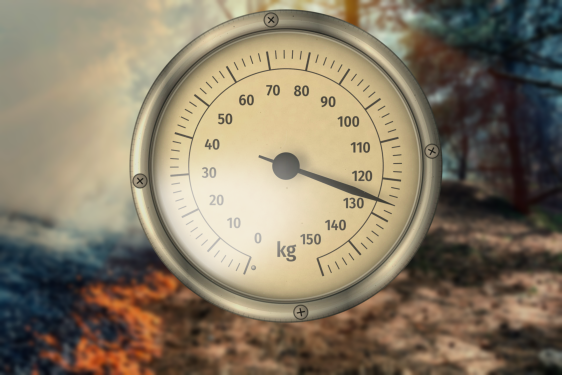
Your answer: 126 (kg)
